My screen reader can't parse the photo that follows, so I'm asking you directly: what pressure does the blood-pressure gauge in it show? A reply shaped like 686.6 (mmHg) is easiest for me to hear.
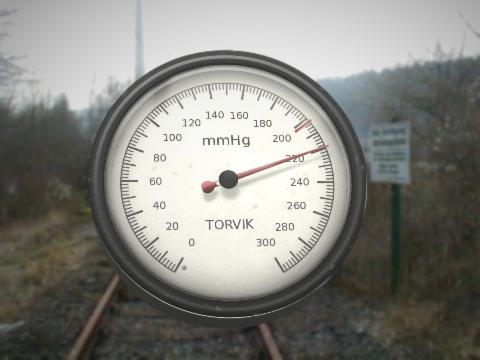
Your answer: 220 (mmHg)
